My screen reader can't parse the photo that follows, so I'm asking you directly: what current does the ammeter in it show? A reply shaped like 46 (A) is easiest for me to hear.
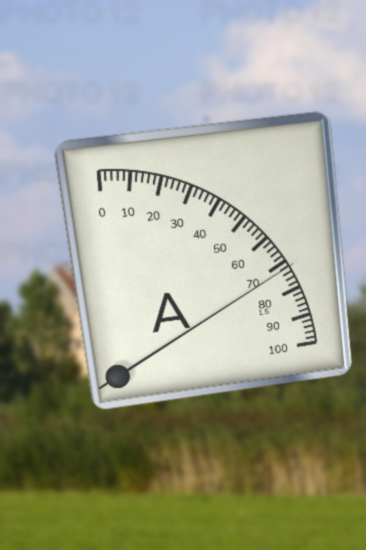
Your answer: 72 (A)
